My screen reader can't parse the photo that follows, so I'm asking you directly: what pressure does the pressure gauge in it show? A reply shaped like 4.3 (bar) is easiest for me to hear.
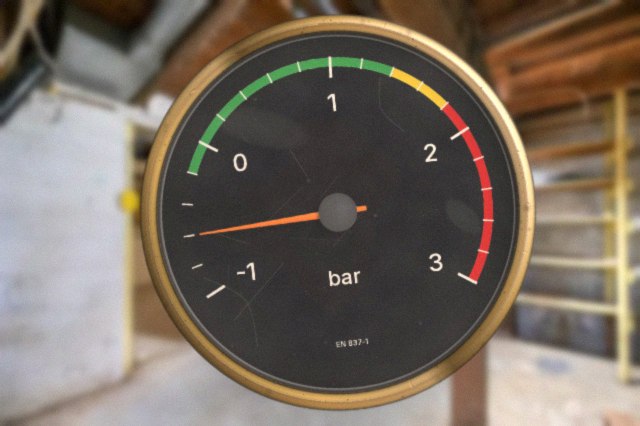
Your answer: -0.6 (bar)
